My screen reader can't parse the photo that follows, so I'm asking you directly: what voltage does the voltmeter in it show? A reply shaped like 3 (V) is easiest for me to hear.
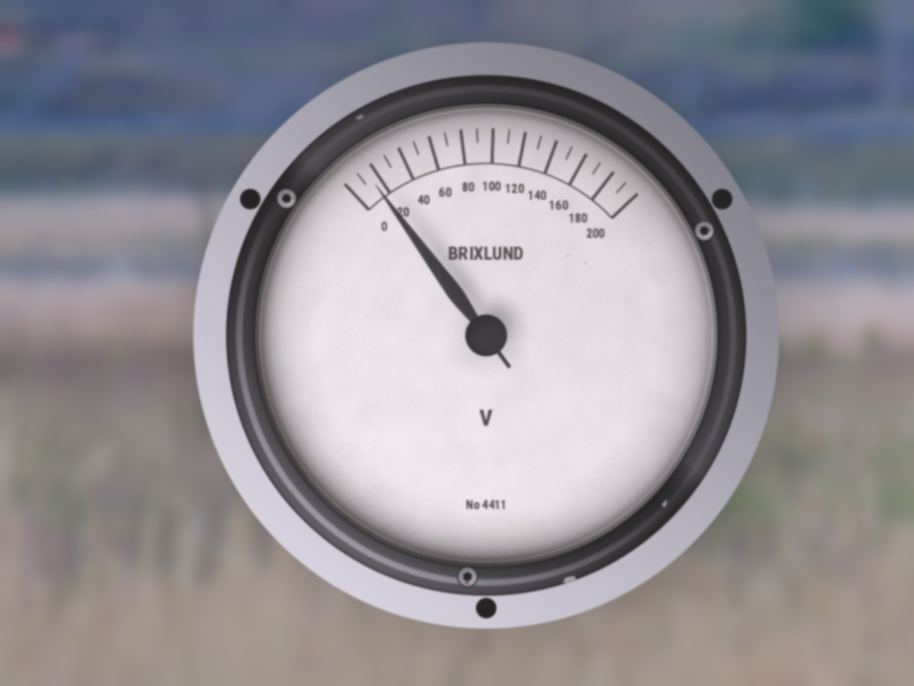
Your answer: 15 (V)
